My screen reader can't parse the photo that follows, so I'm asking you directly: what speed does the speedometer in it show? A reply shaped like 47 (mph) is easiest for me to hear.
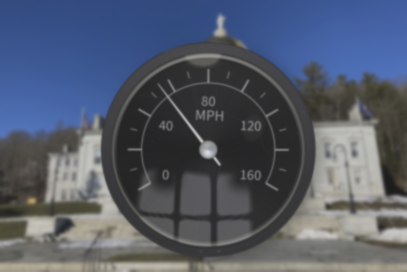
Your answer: 55 (mph)
